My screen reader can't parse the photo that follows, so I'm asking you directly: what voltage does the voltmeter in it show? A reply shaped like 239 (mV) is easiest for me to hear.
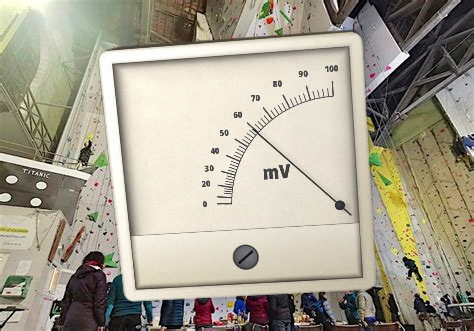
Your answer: 60 (mV)
